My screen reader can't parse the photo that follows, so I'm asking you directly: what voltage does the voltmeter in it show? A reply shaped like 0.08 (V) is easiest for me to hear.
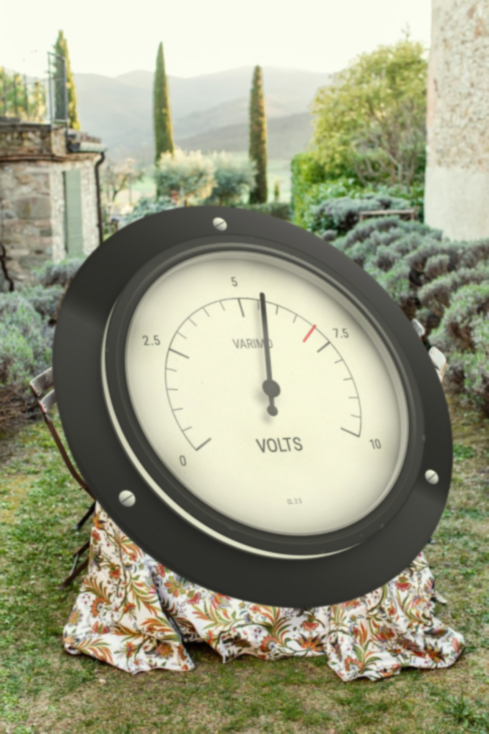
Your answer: 5.5 (V)
